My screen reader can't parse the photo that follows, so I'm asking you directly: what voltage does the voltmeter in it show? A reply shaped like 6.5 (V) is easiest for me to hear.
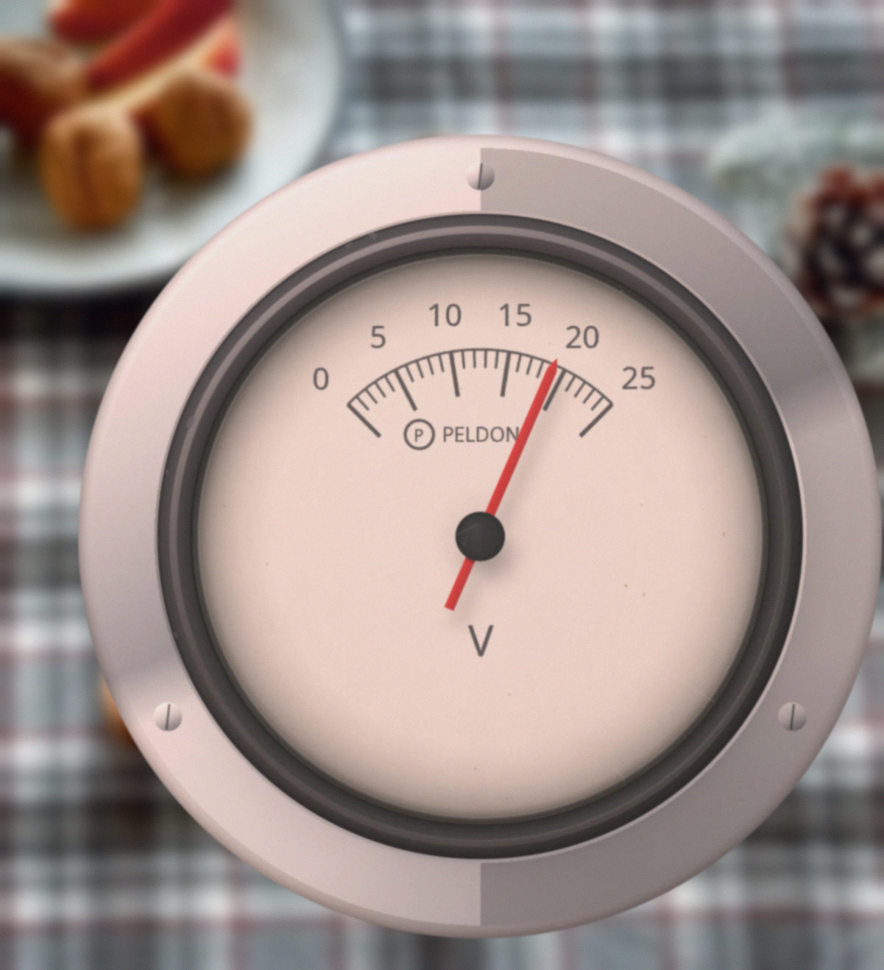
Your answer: 19 (V)
